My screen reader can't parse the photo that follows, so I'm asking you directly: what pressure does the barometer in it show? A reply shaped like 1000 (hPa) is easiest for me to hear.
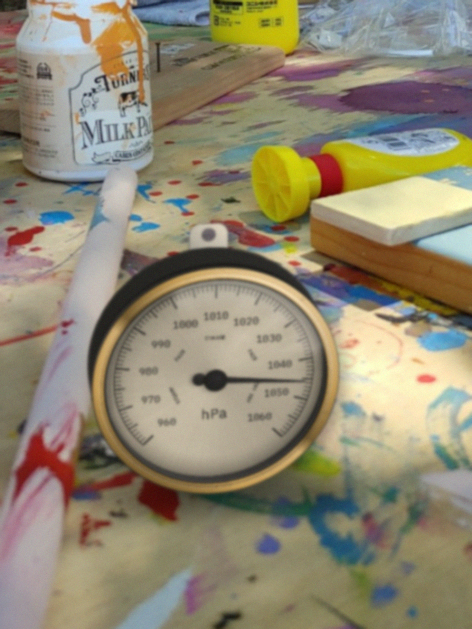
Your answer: 1045 (hPa)
